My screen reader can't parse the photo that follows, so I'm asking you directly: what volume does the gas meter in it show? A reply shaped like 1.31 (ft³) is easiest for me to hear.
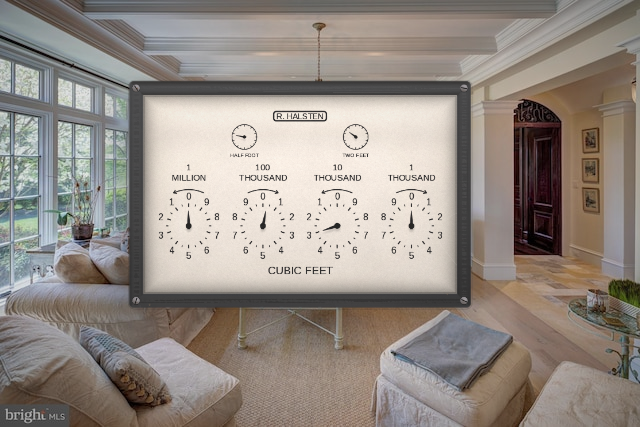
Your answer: 3000 (ft³)
